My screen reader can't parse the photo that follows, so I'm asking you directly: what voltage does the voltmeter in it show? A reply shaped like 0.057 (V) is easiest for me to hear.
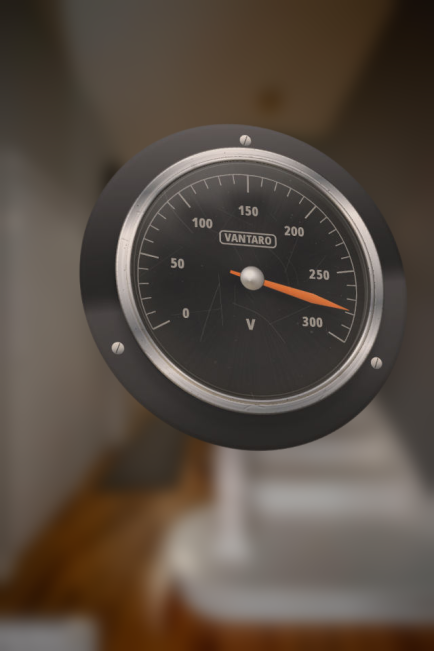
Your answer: 280 (V)
